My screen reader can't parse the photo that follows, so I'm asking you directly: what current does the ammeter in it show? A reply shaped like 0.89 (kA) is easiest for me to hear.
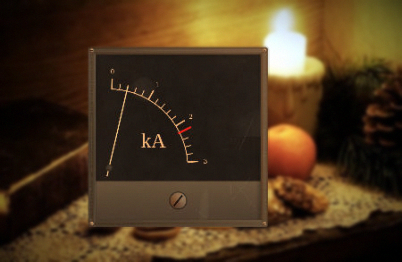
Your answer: 0.4 (kA)
